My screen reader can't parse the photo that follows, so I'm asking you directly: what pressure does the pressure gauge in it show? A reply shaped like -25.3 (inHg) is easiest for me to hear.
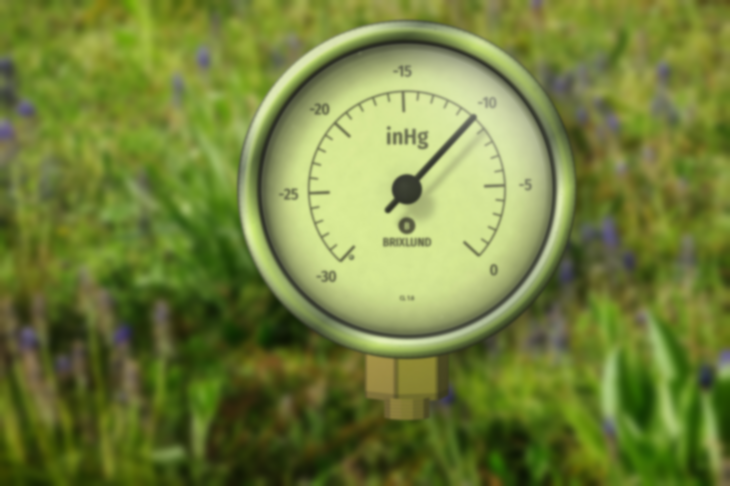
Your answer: -10 (inHg)
